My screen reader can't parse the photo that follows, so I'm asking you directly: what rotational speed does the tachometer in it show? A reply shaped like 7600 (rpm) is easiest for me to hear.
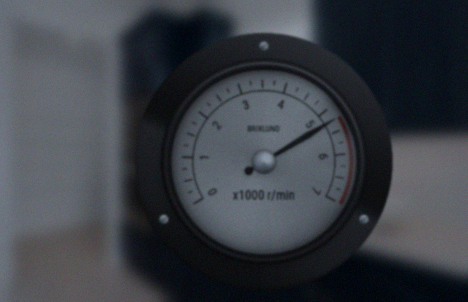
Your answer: 5250 (rpm)
